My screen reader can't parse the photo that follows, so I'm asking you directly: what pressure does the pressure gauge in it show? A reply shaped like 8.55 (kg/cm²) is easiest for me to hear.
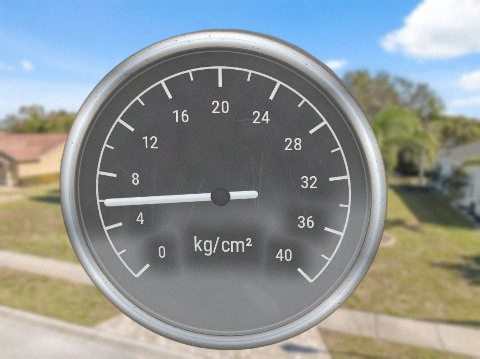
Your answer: 6 (kg/cm²)
